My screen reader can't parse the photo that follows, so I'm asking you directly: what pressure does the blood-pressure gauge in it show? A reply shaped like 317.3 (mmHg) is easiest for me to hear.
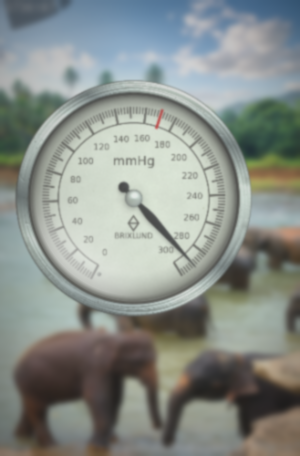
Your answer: 290 (mmHg)
